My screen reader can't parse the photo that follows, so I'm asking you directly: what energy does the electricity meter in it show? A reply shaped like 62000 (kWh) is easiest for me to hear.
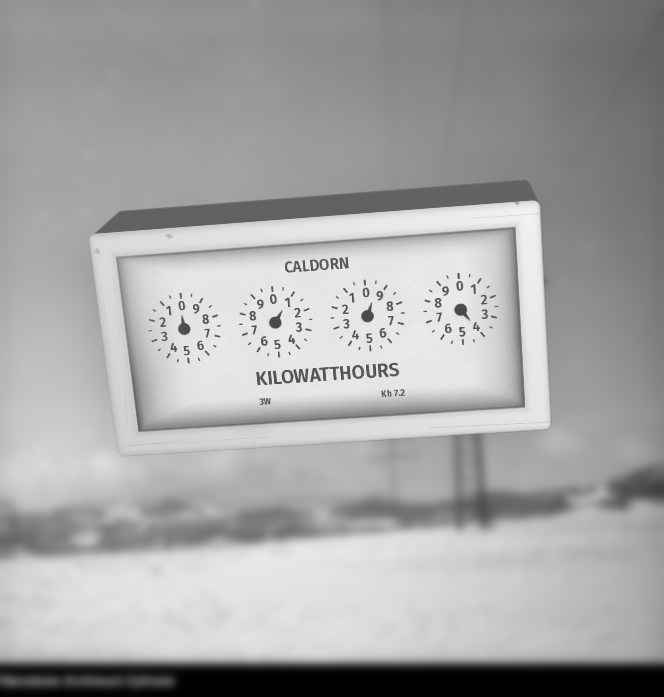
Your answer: 94 (kWh)
